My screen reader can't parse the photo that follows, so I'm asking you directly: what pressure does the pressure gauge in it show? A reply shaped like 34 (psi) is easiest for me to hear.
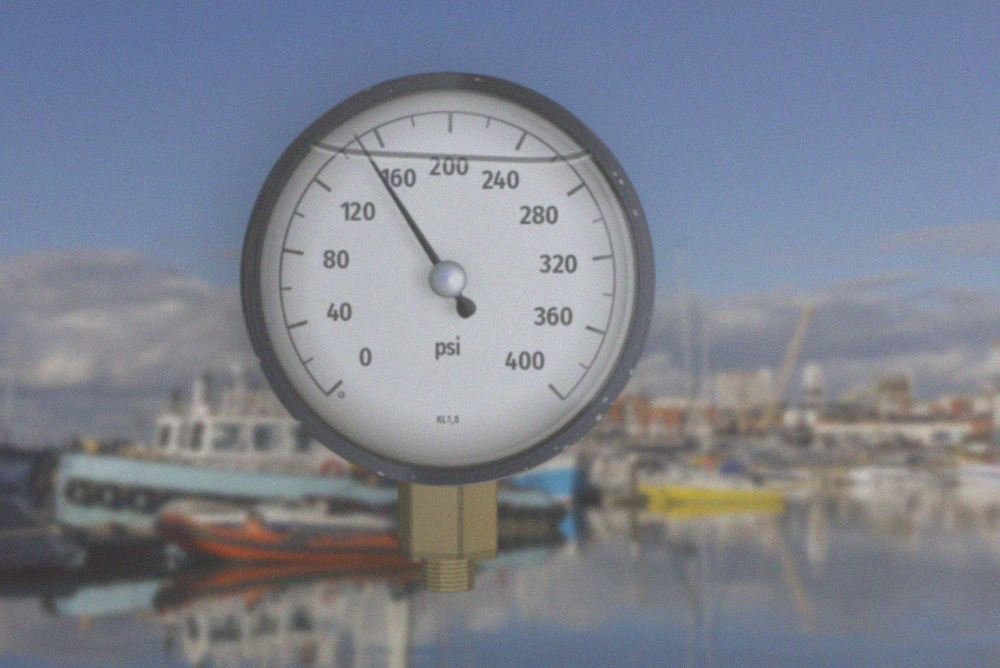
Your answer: 150 (psi)
